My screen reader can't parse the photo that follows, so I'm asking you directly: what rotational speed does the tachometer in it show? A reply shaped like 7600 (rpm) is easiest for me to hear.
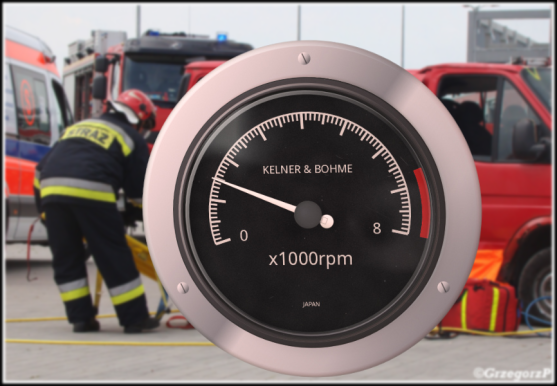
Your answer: 1500 (rpm)
